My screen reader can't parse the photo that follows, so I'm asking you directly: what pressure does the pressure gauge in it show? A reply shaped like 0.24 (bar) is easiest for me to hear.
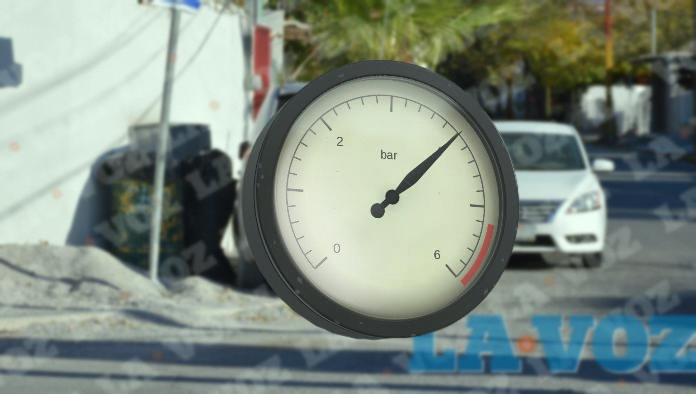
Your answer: 4 (bar)
